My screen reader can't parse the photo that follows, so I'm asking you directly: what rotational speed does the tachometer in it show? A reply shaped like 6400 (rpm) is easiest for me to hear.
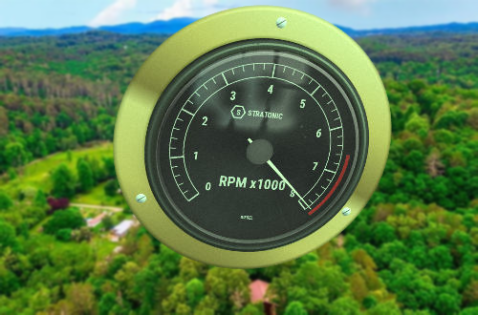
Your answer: 7900 (rpm)
